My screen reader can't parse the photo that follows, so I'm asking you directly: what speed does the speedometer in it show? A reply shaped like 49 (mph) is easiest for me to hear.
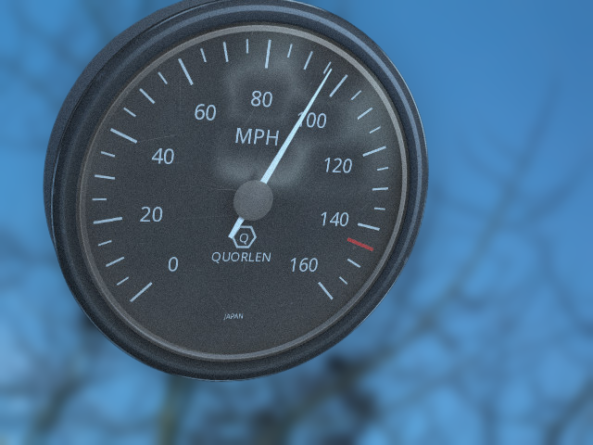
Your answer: 95 (mph)
